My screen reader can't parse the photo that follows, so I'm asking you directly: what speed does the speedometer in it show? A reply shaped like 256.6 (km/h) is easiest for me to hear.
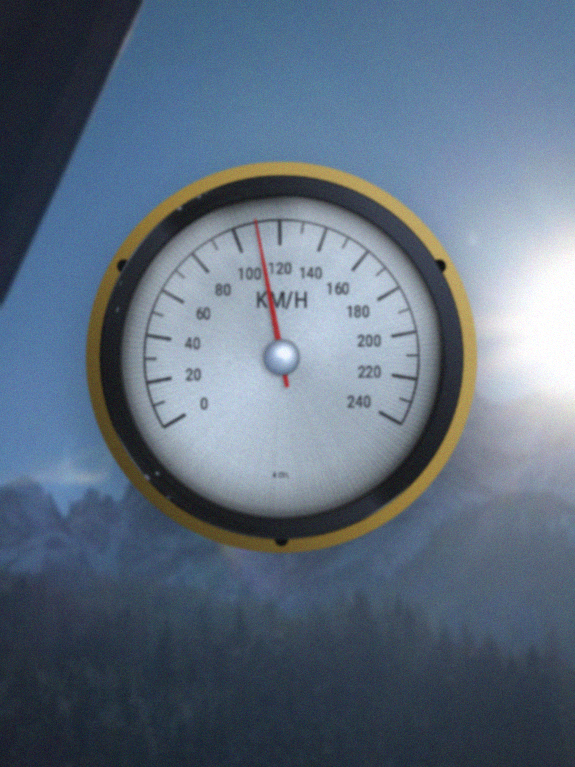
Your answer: 110 (km/h)
